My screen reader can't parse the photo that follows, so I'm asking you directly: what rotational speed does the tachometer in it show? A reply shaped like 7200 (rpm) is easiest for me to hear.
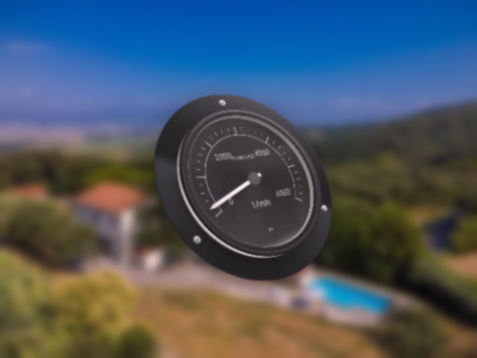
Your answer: 200 (rpm)
